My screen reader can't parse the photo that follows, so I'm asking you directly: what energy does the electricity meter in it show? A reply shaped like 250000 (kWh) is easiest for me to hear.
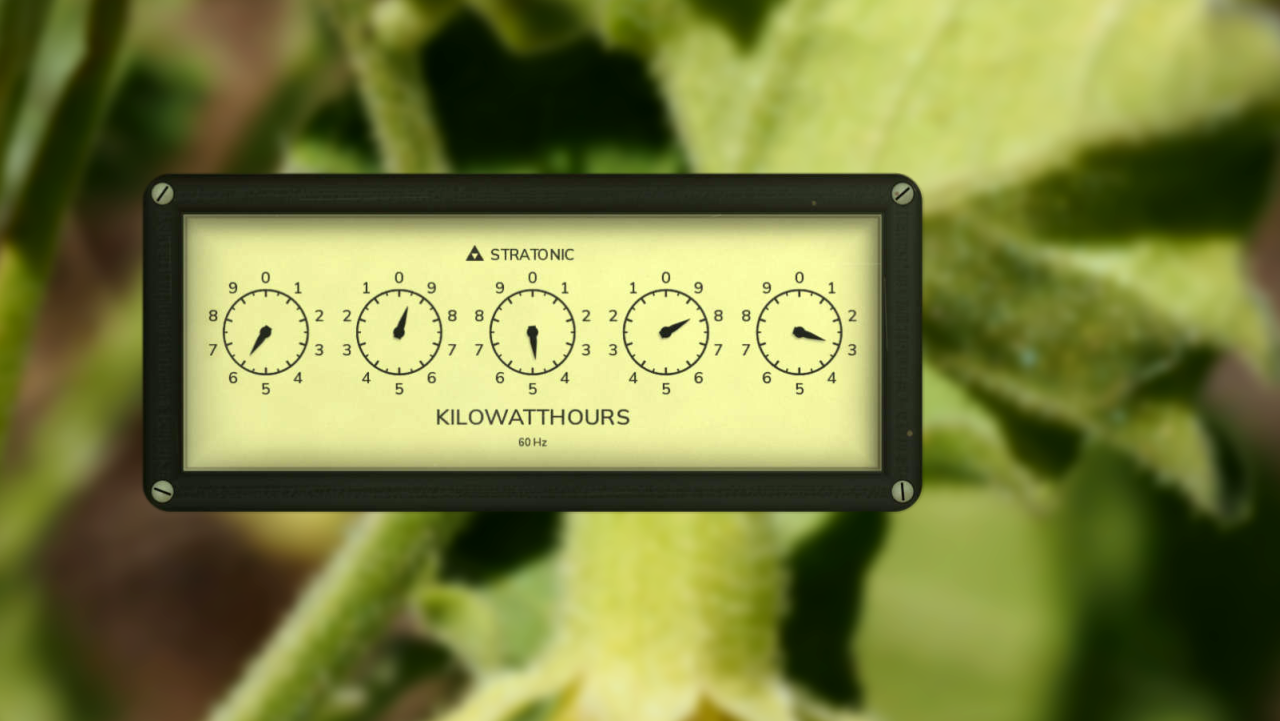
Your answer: 59483 (kWh)
